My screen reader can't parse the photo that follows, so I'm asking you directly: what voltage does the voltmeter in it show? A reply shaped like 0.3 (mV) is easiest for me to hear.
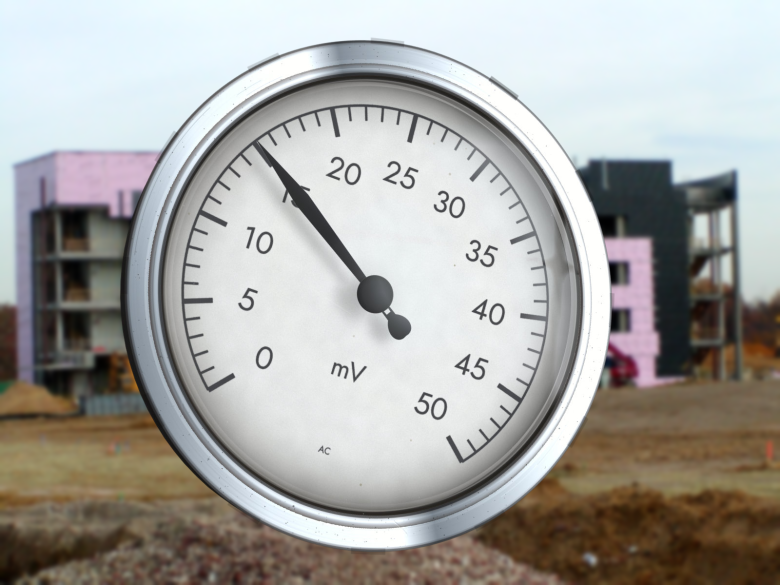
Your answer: 15 (mV)
